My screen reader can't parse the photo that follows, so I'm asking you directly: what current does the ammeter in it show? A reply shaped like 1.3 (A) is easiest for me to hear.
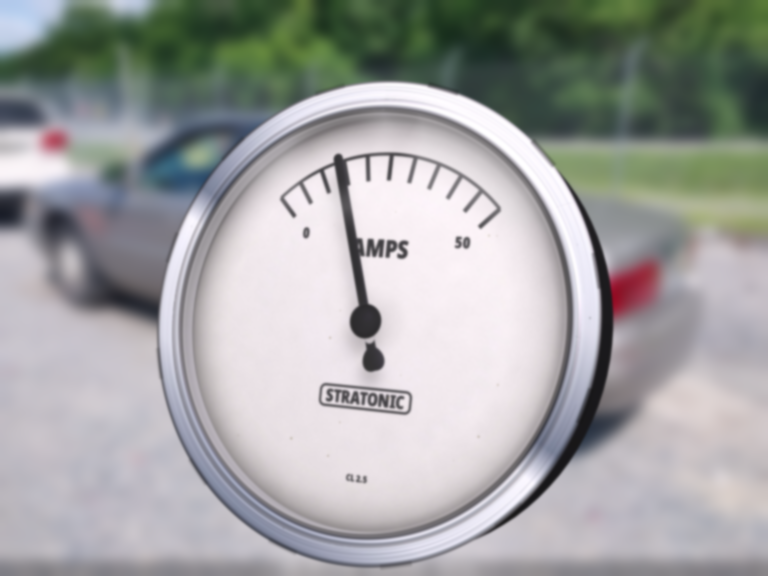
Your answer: 15 (A)
